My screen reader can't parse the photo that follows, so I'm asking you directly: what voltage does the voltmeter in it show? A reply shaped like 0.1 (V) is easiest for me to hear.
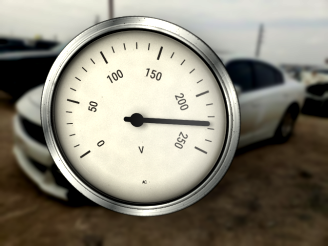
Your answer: 225 (V)
